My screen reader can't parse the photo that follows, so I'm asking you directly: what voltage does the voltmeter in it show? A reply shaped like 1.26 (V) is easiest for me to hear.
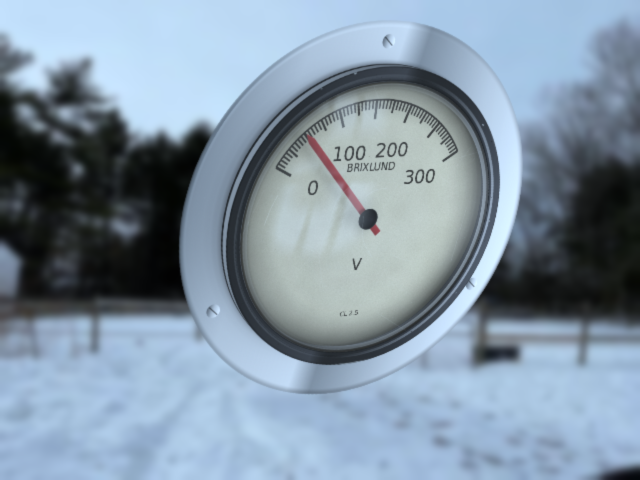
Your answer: 50 (V)
